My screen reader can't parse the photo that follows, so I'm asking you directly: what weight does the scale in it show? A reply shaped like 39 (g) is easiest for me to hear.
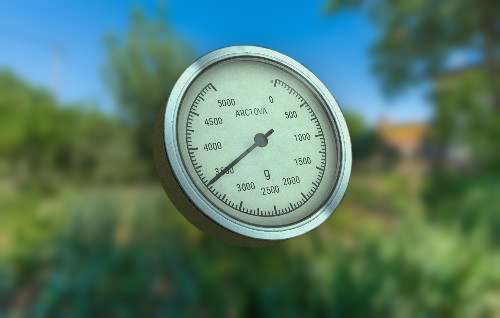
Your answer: 3500 (g)
